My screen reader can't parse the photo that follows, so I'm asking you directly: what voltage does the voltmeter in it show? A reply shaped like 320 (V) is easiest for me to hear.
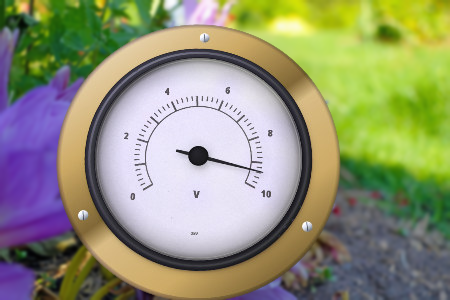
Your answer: 9.4 (V)
